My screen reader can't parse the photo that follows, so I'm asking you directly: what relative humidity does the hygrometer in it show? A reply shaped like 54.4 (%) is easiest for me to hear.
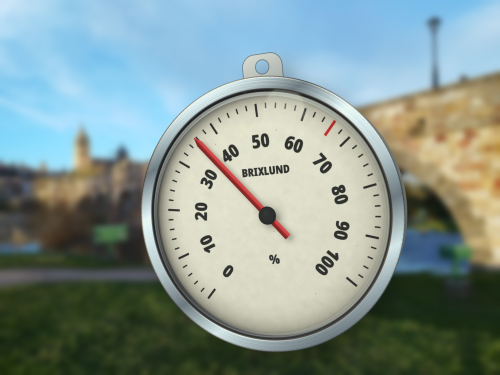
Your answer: 36 (%)
